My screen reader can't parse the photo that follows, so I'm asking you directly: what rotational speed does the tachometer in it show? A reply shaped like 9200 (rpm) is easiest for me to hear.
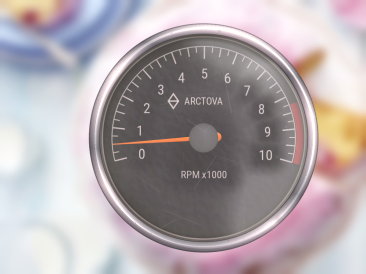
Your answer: 500 (rpm)
